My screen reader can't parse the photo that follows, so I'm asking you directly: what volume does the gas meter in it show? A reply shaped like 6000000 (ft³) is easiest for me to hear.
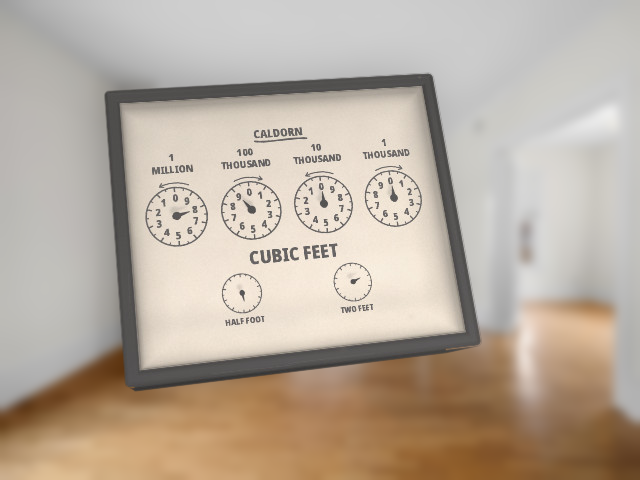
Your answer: 790000 (ft³)
